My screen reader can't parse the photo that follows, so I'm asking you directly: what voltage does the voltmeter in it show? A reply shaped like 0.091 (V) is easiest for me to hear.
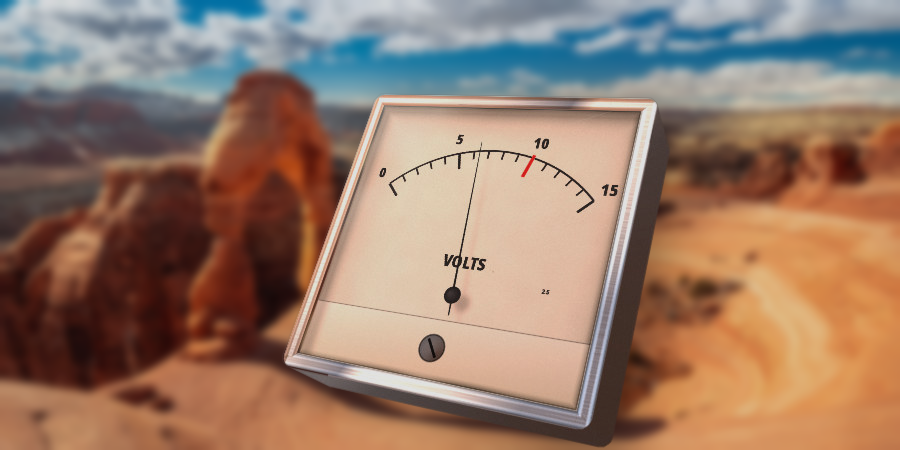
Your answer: 6.5 (V)
